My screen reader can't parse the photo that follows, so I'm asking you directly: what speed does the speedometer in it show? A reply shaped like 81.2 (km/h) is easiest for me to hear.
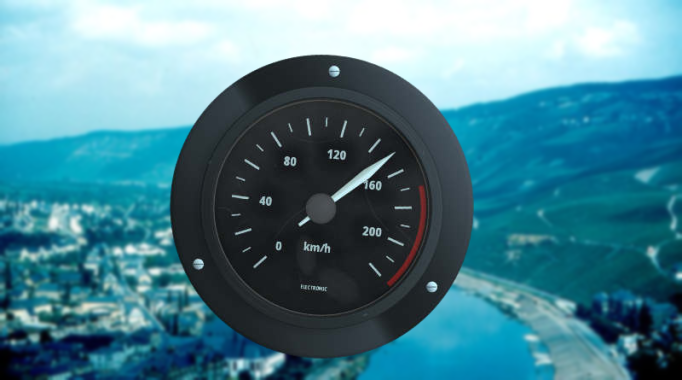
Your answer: 150 (km/h)
